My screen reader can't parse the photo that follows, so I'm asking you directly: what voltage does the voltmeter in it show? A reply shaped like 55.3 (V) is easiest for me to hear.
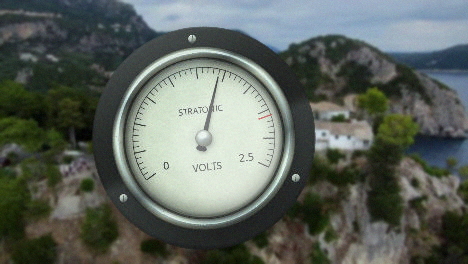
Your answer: 1.45 (V)
